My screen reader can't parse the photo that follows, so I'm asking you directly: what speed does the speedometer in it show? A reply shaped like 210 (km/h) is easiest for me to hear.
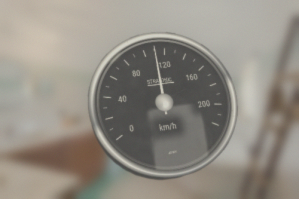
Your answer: 110 (km/h)
